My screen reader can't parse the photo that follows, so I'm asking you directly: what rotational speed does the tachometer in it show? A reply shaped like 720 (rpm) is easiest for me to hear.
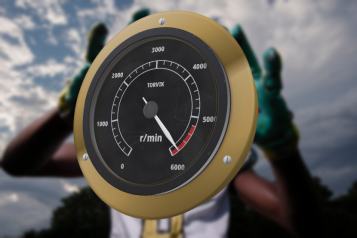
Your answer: 5800 (rpm)
